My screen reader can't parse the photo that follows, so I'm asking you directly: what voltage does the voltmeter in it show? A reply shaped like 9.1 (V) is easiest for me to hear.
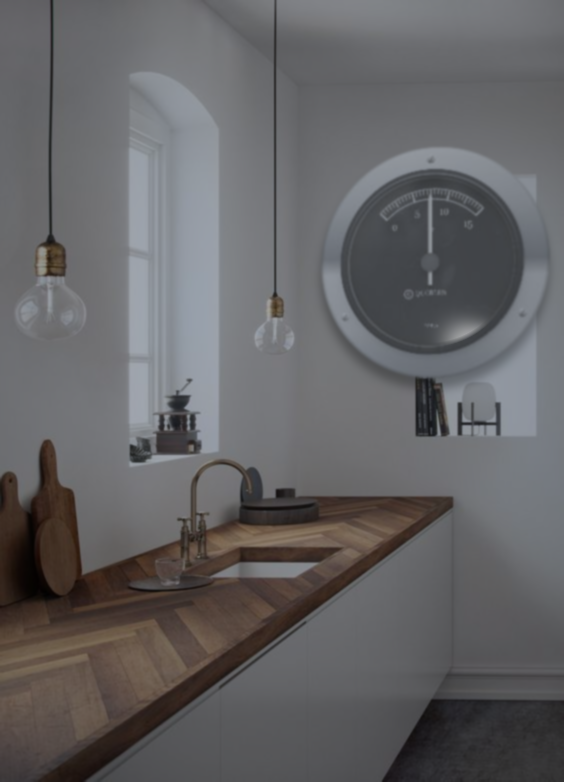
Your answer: 7.5 (V)
